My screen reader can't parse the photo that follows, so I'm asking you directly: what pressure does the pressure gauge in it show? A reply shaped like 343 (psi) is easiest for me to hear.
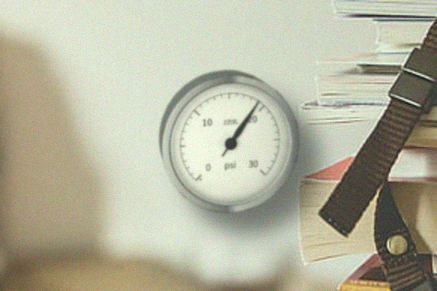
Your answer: 19 (psi)
